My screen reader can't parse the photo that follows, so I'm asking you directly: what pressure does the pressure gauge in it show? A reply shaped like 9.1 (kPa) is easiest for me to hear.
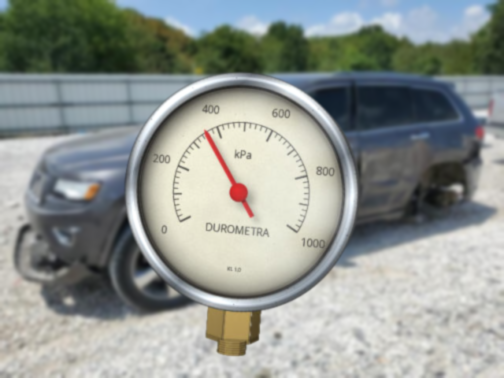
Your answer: 360 (kPa)
